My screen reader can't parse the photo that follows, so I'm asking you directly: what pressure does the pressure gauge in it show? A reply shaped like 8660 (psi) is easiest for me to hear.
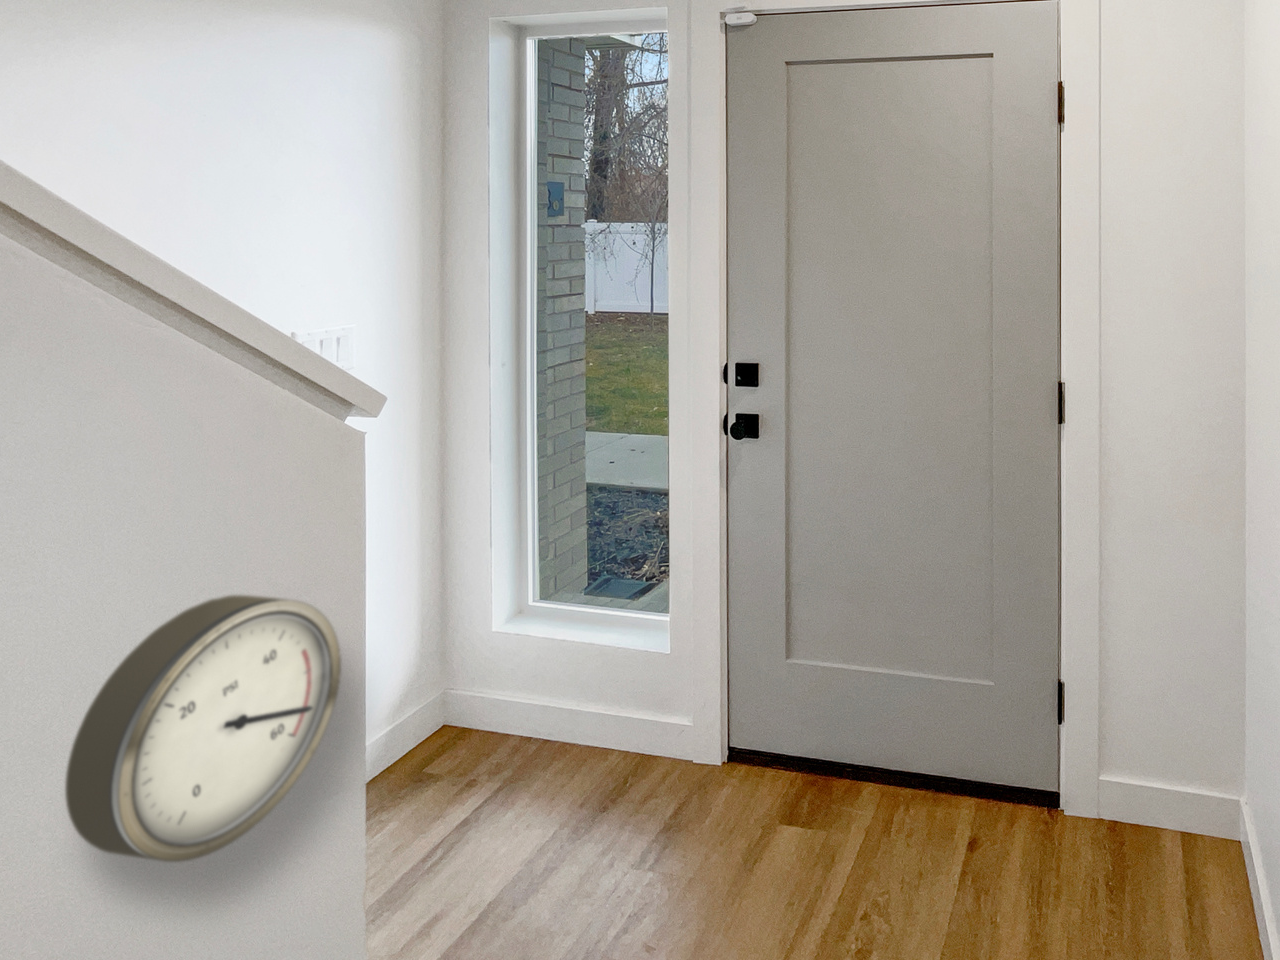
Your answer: 56 (psi)
